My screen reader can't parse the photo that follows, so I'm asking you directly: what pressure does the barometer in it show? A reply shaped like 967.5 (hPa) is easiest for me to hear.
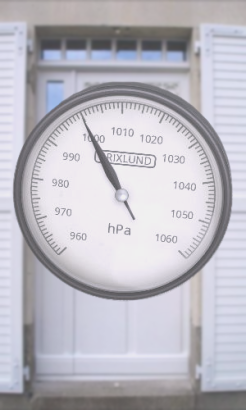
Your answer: 1000 (hPa)
